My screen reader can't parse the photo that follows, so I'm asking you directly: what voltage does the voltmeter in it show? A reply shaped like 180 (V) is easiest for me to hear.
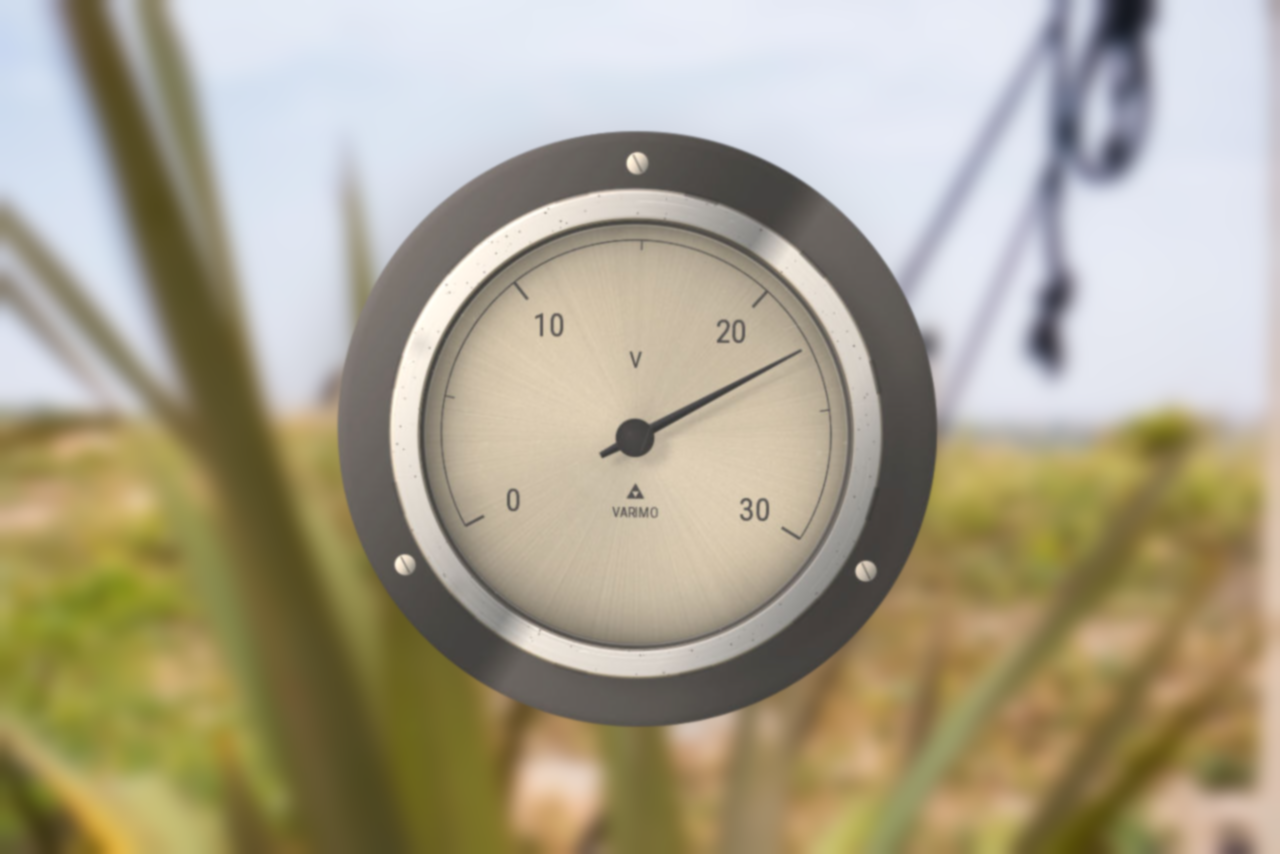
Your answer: 22.5 (V)
